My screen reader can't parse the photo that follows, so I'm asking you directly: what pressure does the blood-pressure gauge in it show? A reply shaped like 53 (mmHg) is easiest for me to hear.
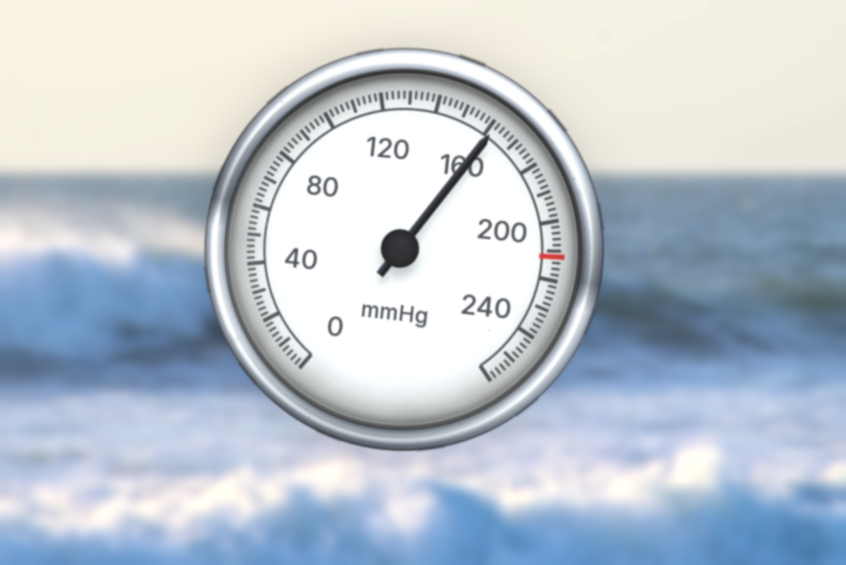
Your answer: 162 (mmHg)
